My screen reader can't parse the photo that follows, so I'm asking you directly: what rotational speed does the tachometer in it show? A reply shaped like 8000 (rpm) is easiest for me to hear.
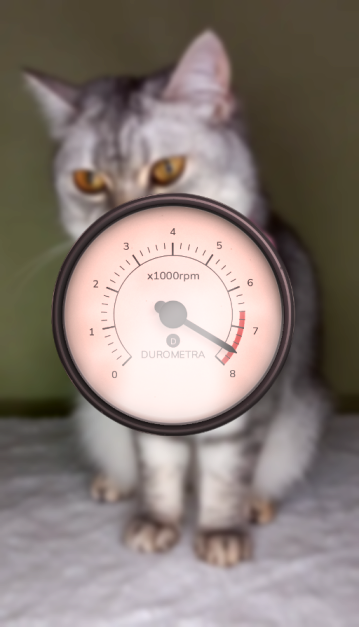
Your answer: 7600 (rpm)
